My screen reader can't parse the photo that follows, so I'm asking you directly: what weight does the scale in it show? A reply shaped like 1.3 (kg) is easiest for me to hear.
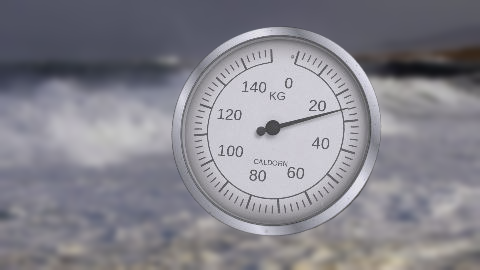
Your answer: 26 (kg)
